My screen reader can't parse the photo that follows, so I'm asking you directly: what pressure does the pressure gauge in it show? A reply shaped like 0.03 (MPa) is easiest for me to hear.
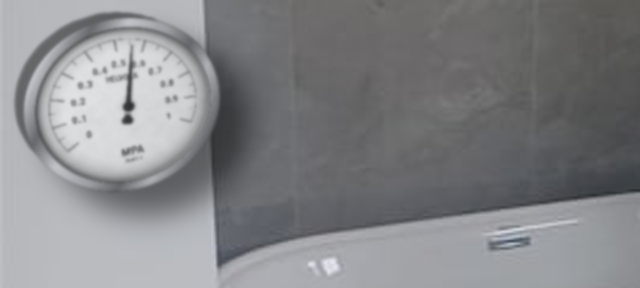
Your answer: 0.55 (MPa)
